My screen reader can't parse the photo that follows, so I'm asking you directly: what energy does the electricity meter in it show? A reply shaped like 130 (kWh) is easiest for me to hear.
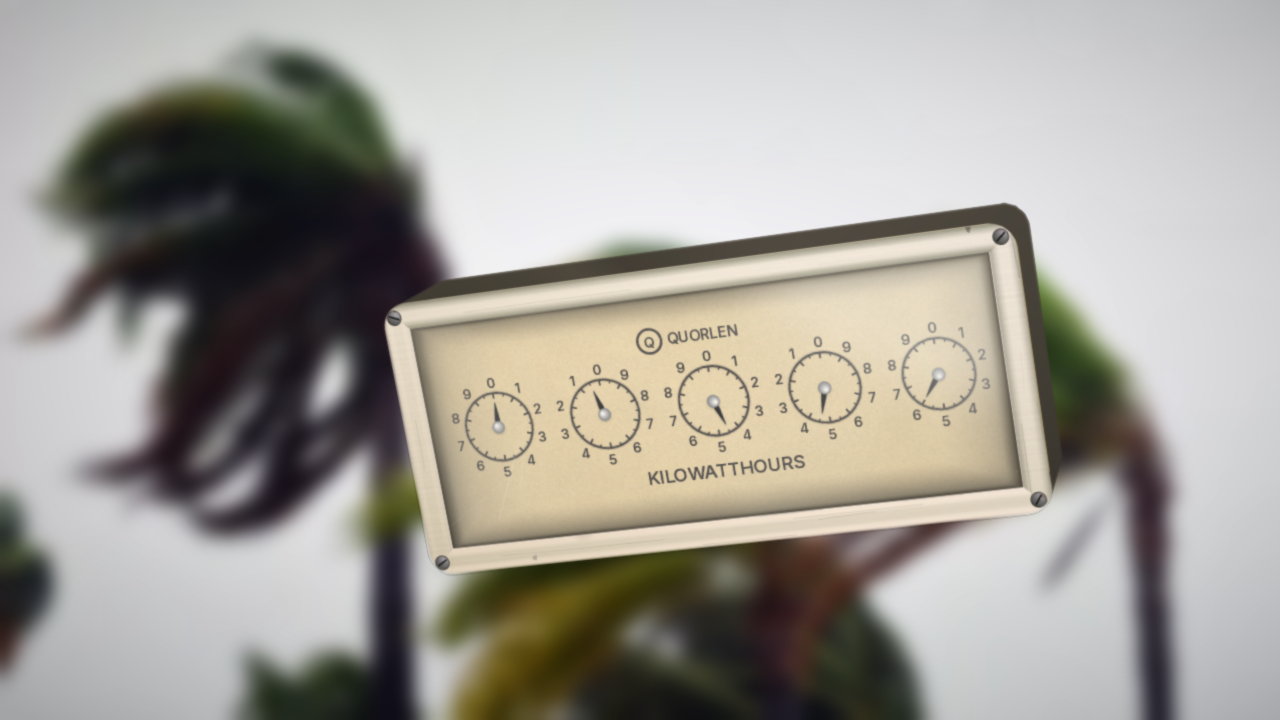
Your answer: 446 (kWh)
